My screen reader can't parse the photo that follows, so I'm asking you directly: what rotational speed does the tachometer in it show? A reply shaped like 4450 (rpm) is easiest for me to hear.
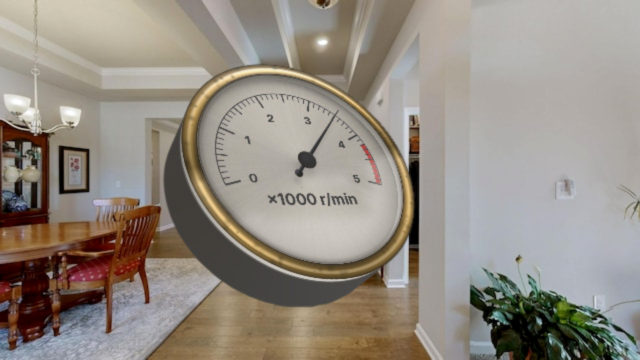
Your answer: 3500 (rpm)
